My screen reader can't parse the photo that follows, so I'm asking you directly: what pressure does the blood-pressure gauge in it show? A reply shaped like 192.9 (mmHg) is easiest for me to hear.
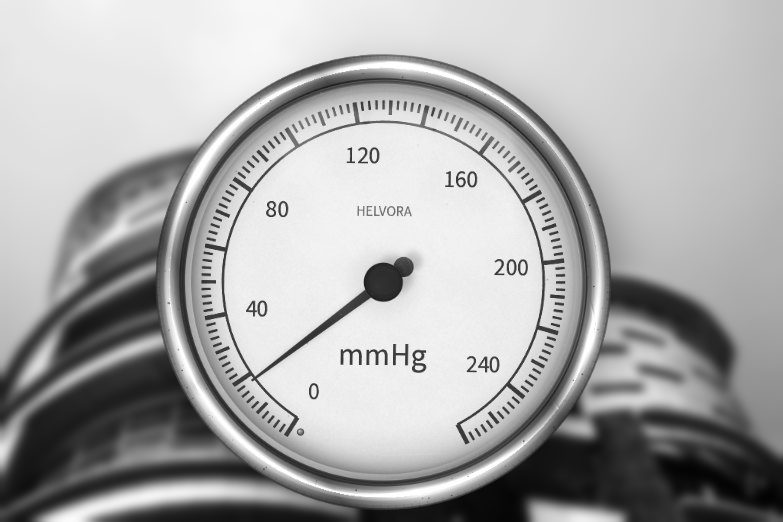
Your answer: 18 (mmHg)
